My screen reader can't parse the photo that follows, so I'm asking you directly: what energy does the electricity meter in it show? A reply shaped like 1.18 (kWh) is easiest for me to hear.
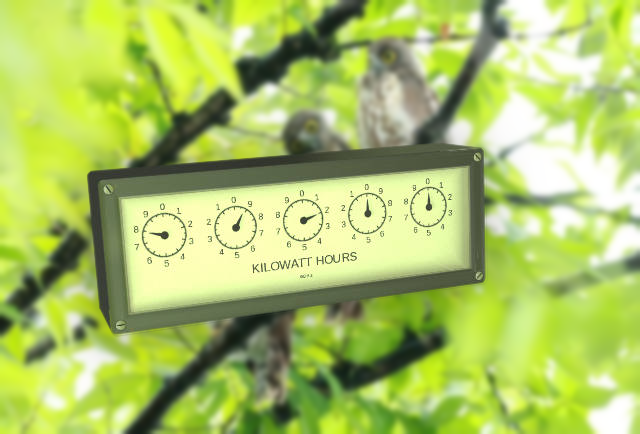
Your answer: 79200 (kWh)
